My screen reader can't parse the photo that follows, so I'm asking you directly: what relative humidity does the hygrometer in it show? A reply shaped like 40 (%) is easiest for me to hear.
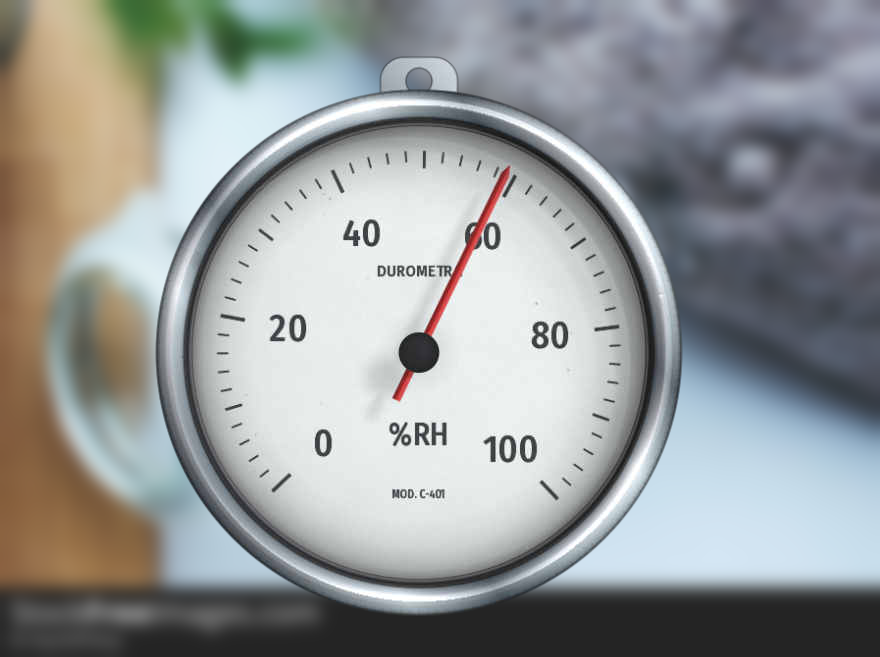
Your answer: 59 (%)
